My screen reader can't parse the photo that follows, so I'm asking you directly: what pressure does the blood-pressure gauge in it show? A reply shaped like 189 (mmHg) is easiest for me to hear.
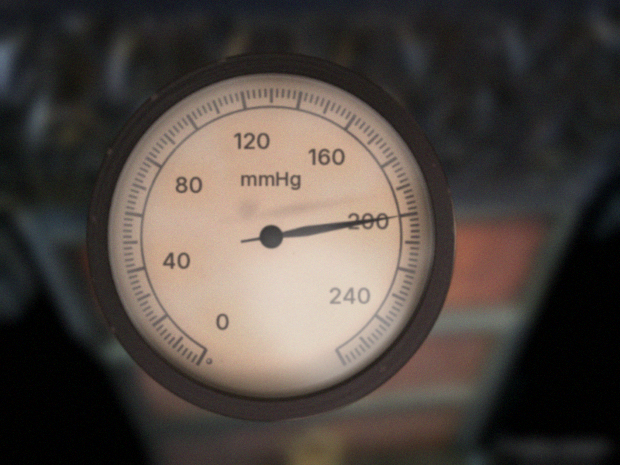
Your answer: 200 (mmHg)
